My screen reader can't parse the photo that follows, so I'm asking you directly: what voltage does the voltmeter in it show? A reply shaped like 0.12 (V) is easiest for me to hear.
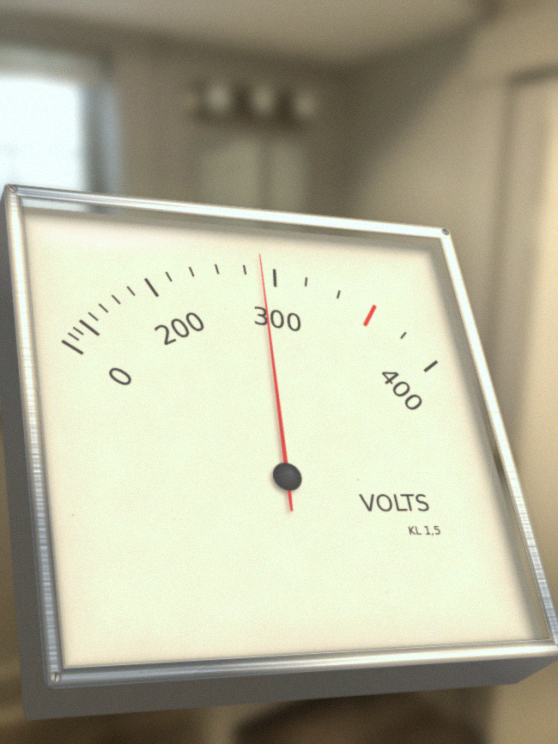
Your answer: 290 (V)
